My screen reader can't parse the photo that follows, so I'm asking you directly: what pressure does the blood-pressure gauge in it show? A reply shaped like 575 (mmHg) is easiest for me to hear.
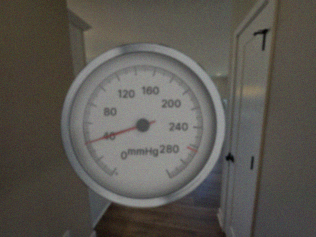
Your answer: 40 (mmHg)
